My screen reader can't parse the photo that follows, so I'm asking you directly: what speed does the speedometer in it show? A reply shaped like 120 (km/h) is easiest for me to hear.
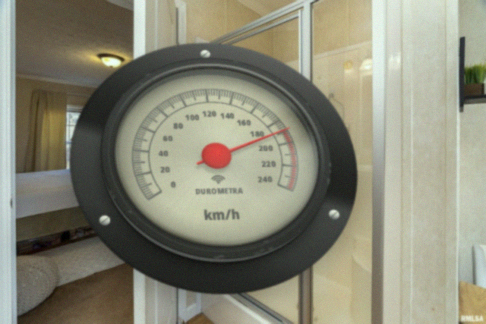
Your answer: 190 (km/h)
